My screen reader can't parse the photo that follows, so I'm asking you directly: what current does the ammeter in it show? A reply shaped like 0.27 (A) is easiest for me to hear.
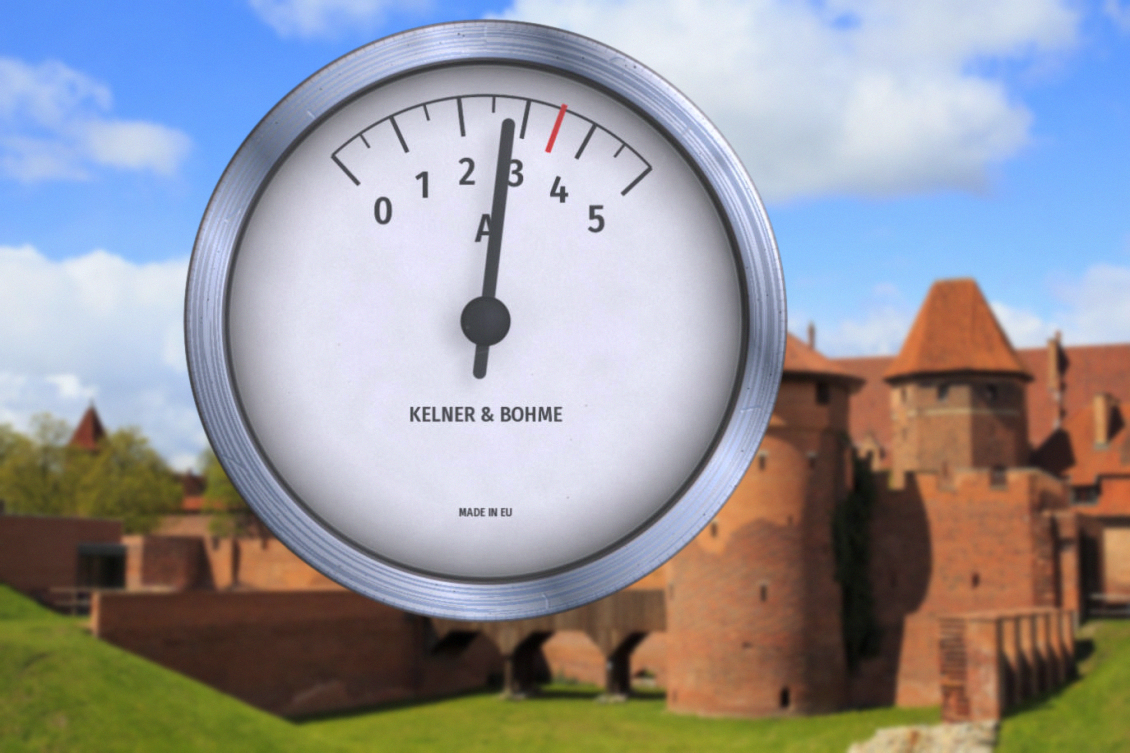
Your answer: 2.75 (A)
